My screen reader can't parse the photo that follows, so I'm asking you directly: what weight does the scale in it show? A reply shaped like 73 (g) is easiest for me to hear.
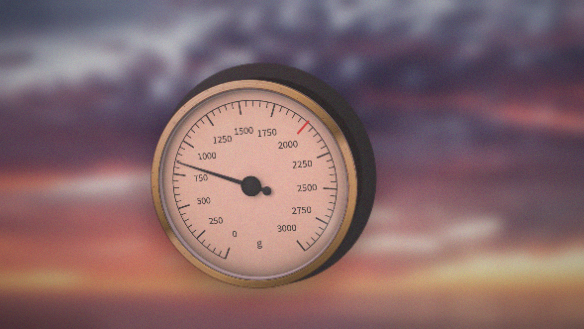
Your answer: 850 (g)
